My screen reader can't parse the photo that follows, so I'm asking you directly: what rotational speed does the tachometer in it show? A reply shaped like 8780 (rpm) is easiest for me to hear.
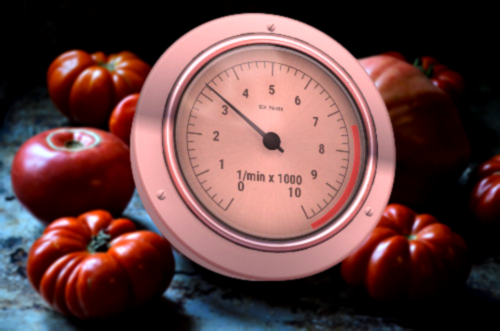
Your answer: 3200 (rpm)
